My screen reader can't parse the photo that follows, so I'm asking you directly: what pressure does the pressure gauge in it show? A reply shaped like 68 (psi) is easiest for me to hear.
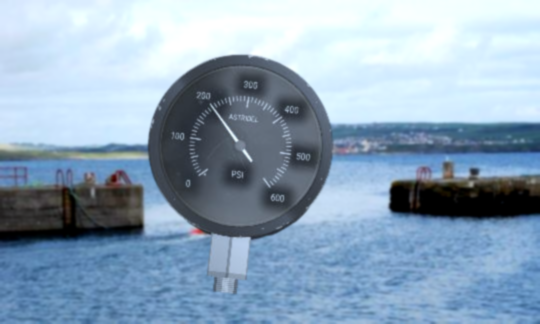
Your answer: 200 (psi)
